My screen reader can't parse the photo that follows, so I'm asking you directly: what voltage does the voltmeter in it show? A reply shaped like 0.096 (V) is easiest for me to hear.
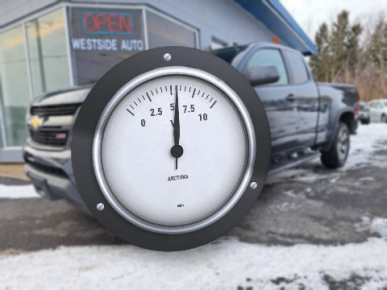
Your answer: 5.5 (V)
